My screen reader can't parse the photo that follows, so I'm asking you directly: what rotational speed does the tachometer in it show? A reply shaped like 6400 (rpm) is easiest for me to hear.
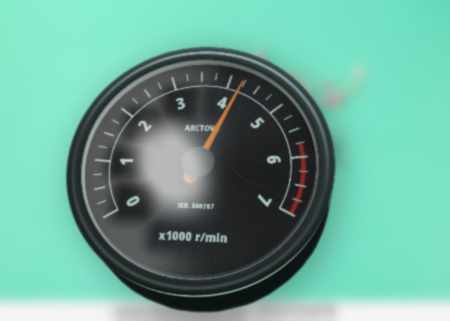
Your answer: 4250 (rpm)
